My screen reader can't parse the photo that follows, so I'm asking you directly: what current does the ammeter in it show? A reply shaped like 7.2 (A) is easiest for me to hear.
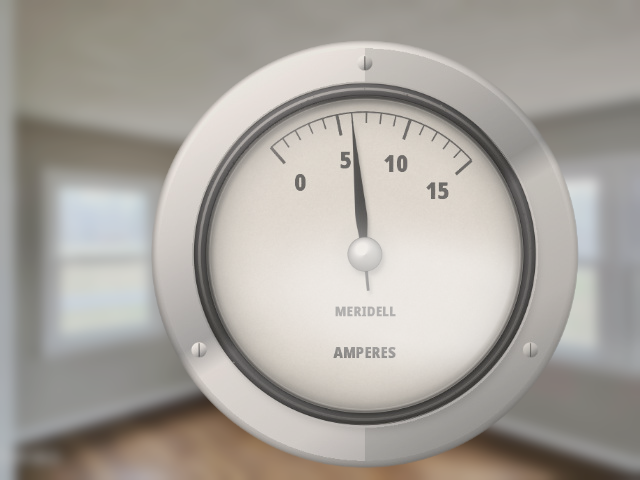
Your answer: 6 (A)
